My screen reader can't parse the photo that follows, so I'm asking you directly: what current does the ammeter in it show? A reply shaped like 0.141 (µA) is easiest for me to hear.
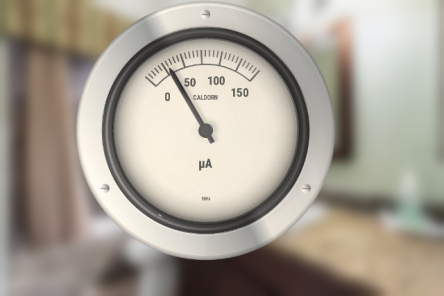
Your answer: 30 (µA)
